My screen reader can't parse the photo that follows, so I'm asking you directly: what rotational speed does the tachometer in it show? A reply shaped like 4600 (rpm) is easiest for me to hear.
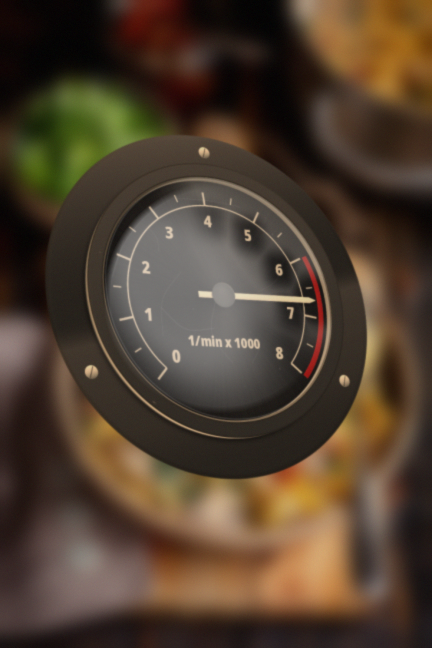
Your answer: 6750 (rpm)
